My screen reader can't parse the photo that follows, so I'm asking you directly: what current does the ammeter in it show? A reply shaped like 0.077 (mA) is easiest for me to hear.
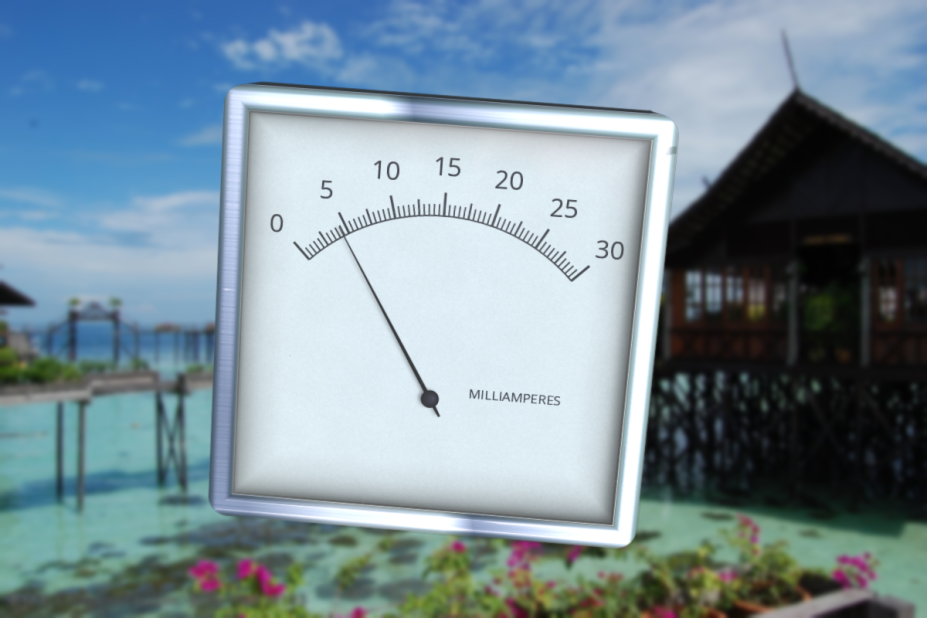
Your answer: 4.5 (mA)
